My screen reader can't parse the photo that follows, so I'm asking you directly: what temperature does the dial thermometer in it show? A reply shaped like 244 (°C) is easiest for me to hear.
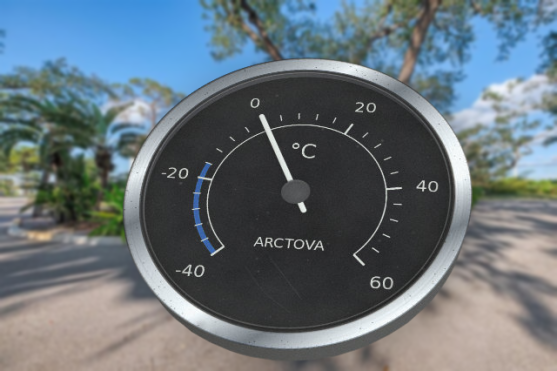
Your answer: 0 (°C)
